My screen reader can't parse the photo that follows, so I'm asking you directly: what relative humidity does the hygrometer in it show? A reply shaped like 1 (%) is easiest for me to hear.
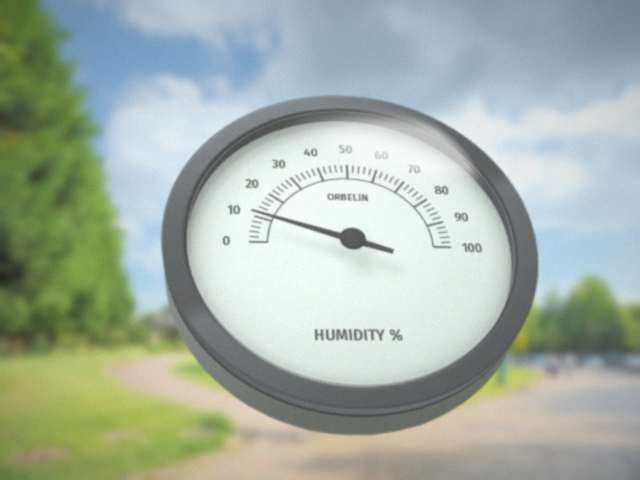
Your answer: 10 (%)
